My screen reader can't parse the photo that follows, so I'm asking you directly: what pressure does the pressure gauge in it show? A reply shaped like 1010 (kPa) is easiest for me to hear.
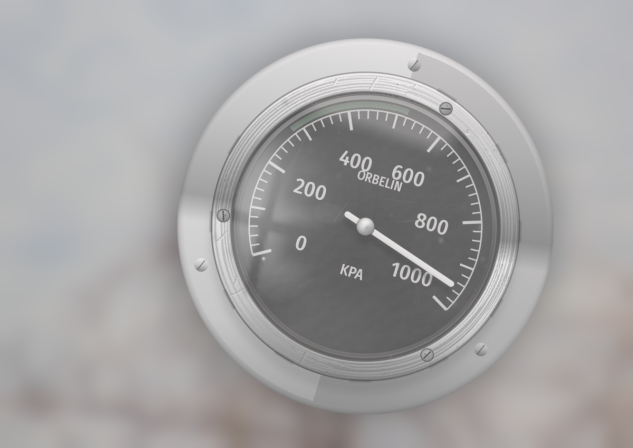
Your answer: 950 (kPa)
